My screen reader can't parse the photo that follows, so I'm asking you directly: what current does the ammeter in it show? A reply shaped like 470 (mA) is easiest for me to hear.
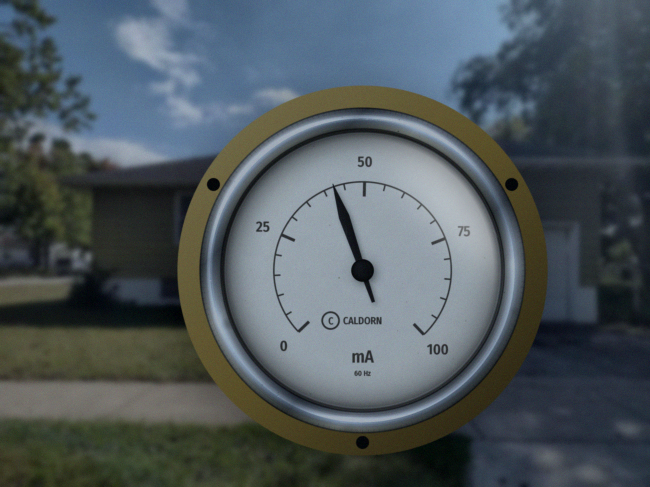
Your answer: 42.5 (mA)
